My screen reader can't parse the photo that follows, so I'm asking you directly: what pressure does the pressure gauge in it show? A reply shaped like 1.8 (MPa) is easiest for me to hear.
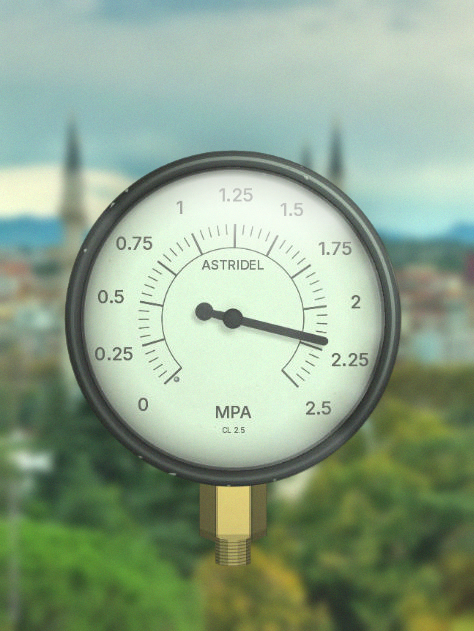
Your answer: 2.2 (MPa)
